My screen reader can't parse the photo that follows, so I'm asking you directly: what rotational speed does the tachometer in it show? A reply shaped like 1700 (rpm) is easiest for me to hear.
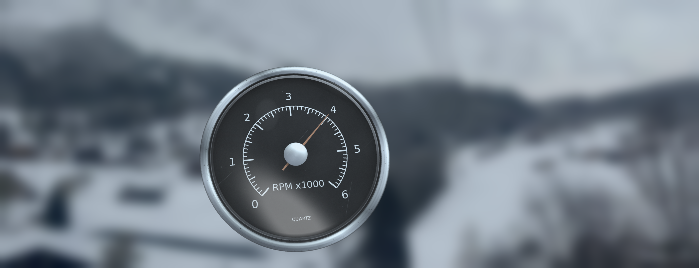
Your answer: 4000 (rpm)
